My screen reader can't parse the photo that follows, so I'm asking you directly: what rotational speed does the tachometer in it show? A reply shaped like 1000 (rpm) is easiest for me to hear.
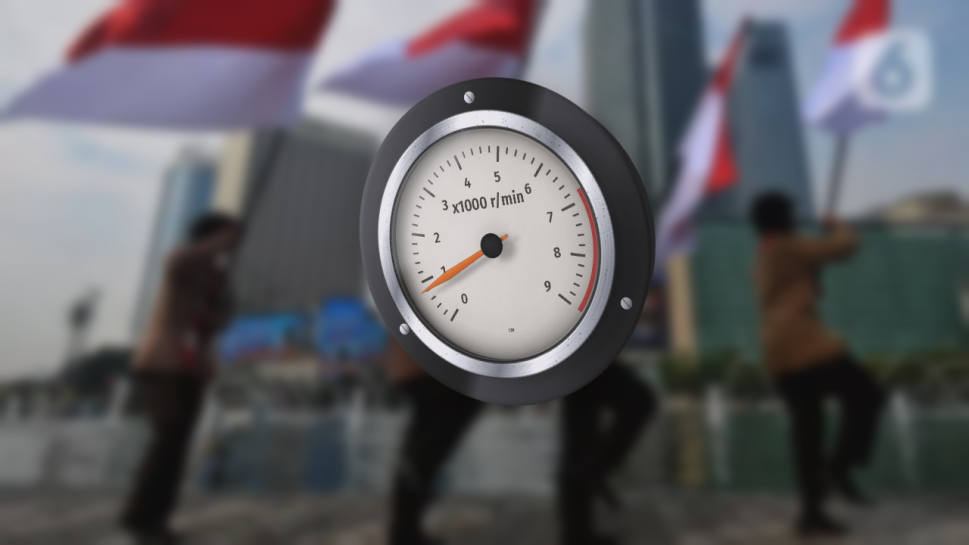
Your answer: 800 (rpm)
